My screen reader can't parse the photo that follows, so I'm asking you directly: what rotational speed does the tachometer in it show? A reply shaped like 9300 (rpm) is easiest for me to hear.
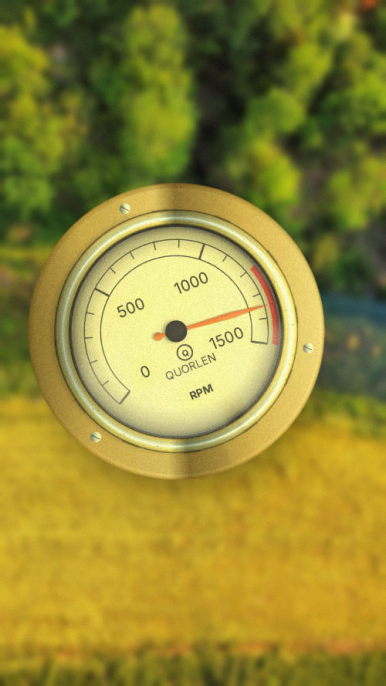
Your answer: 1350 (rpm)
